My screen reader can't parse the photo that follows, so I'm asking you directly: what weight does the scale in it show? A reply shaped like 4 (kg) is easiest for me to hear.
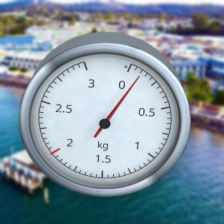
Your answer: 0.1 (kg)
